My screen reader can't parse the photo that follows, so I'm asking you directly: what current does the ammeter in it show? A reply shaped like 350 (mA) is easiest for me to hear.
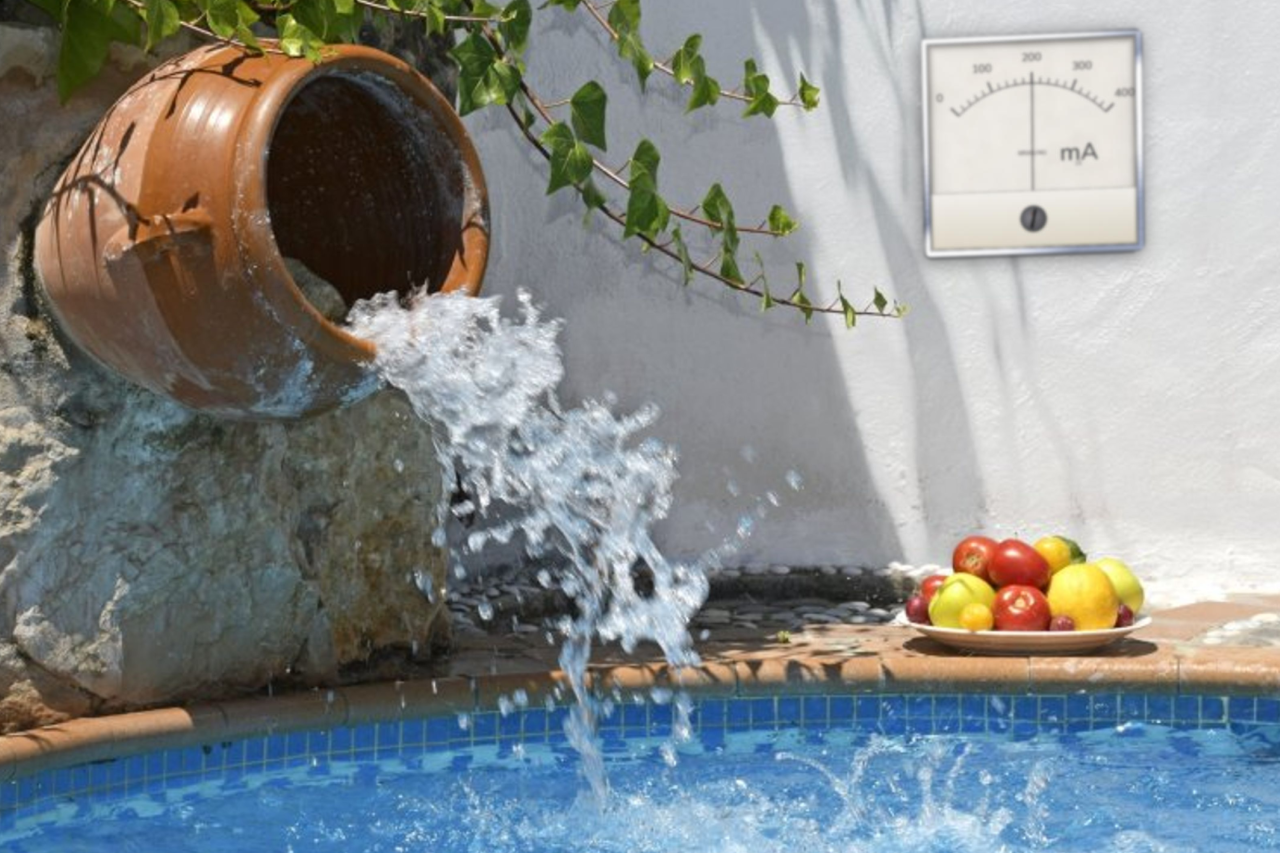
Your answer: 200 (mA)
